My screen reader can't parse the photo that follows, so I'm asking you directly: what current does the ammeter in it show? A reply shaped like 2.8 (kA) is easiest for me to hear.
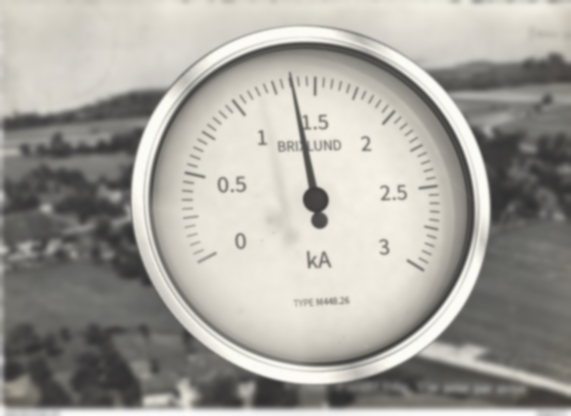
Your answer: 1.35 (kA)
